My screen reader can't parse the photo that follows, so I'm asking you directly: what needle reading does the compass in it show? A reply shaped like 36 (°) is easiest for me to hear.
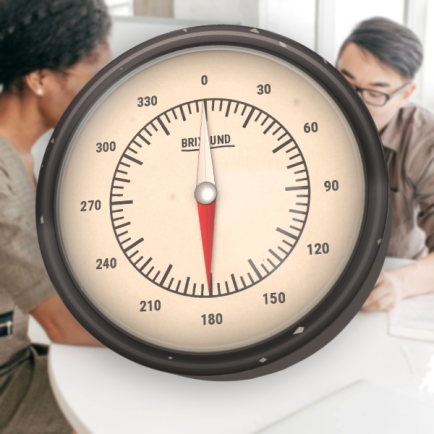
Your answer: 180 (°)
